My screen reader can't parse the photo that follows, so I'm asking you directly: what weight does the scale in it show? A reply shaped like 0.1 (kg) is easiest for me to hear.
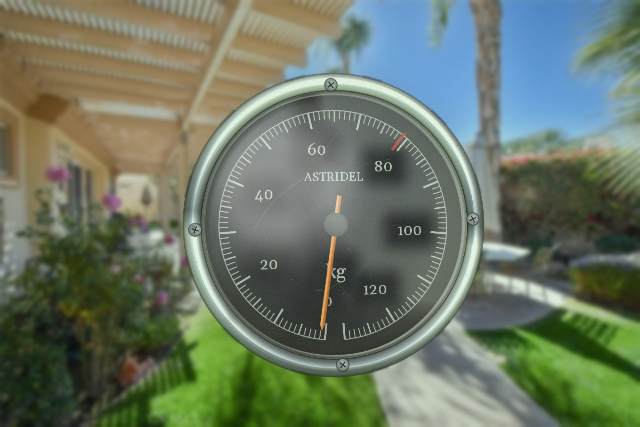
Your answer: 1 (kg)
